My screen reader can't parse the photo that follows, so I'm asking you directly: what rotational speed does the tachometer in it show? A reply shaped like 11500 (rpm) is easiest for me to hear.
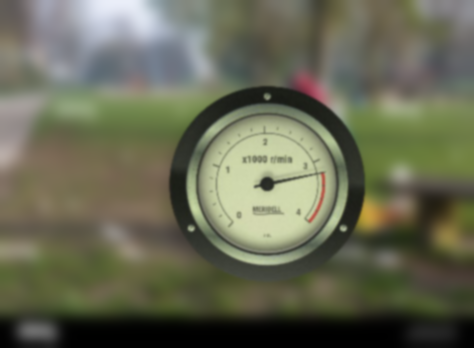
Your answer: 3200 (rpm)
